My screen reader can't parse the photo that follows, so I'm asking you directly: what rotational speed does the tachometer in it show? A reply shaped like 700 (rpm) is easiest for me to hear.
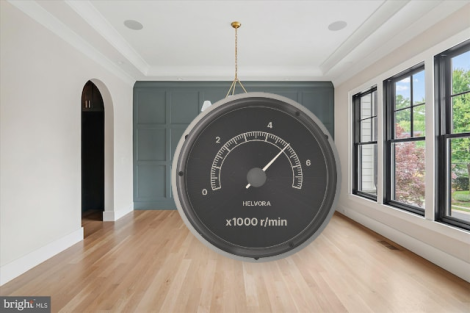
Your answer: 5000 (rpm)
